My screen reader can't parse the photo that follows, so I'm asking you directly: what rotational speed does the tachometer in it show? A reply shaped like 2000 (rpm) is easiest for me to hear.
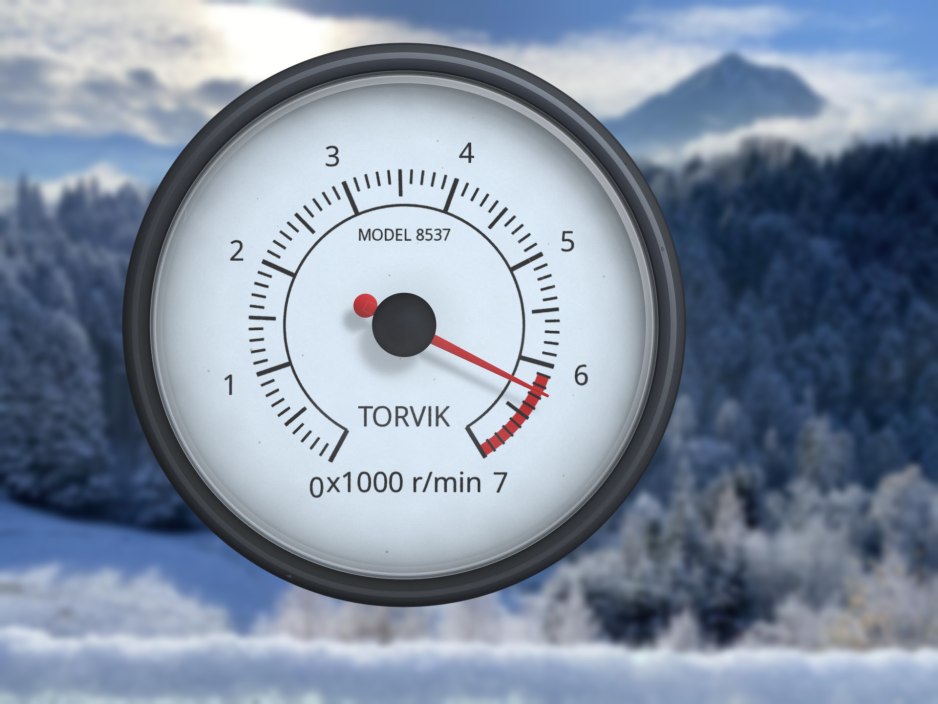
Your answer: 6250 (rpm)
